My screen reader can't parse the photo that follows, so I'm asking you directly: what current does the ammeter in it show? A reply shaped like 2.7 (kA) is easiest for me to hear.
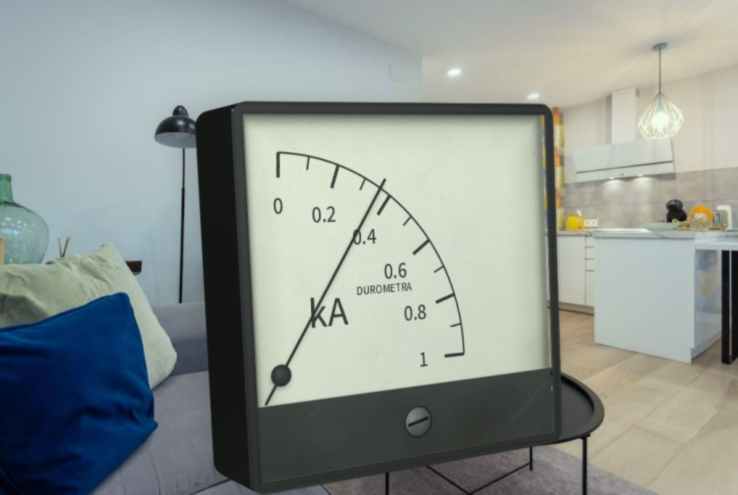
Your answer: 0.35 (kA)
